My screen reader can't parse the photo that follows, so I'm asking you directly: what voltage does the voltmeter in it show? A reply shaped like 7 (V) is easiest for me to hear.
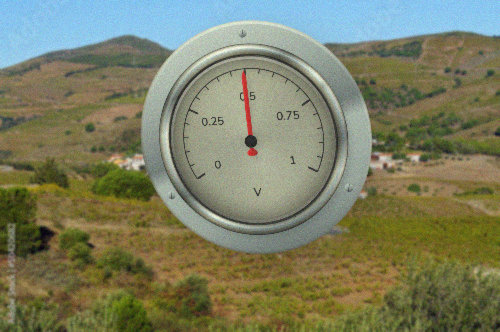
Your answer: 0.5 (V)
